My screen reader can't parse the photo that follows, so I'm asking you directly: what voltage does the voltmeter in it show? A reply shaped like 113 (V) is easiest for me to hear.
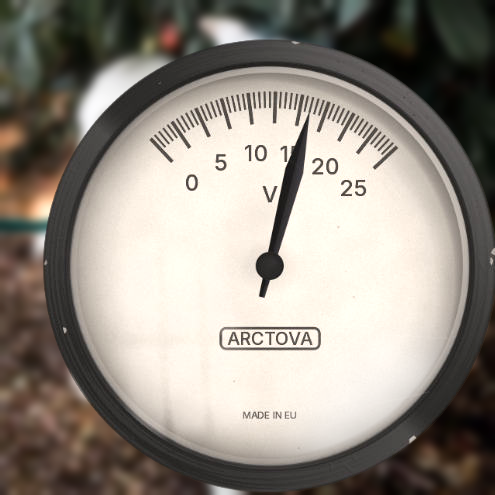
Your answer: 16 (V)
